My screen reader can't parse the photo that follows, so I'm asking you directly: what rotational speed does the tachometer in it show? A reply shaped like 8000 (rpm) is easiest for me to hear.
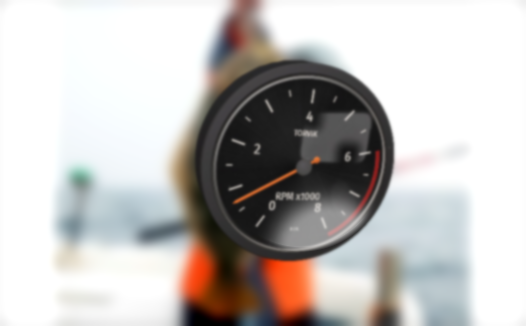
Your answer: 750 (rpm)
